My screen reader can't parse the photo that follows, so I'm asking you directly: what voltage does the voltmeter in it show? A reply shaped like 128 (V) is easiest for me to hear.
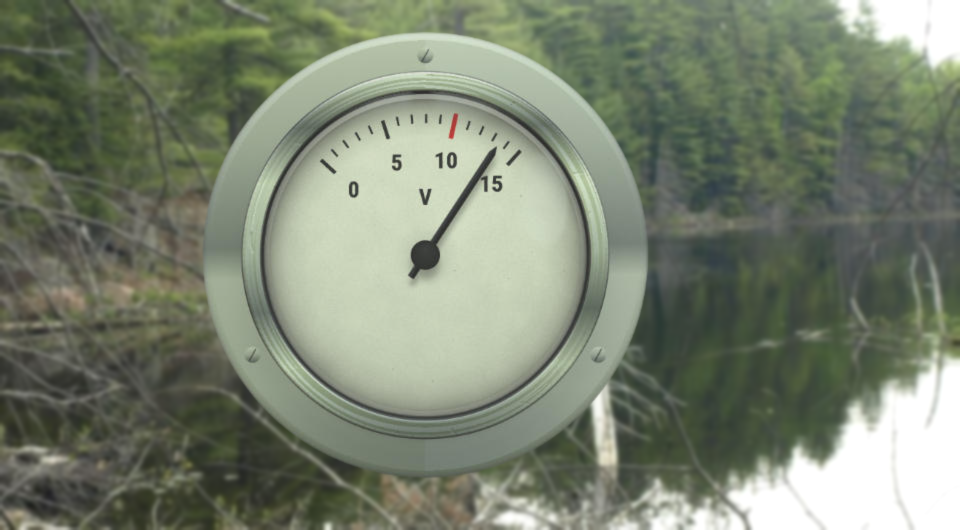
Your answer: 13.5 (V)
